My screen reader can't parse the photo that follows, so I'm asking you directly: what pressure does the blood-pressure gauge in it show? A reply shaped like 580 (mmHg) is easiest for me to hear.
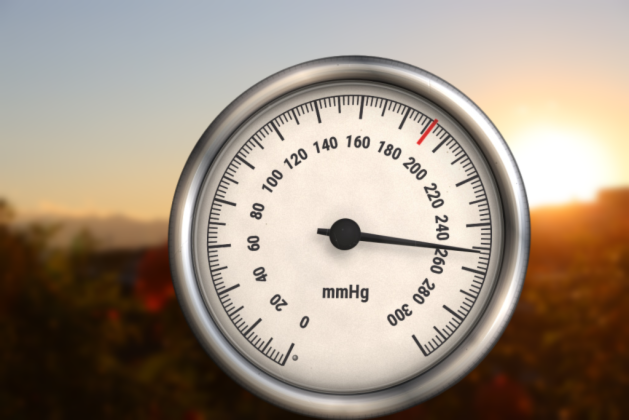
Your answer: 252 (mmHg)
